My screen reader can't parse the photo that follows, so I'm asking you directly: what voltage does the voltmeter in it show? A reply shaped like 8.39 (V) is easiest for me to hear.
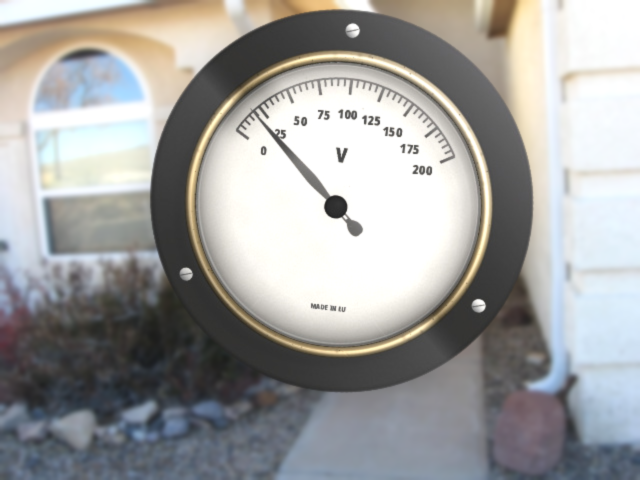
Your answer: 20 (V)
